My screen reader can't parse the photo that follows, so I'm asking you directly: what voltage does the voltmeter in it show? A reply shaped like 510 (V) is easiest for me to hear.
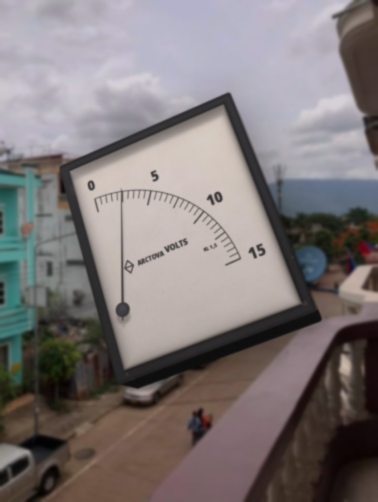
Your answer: 2.5 (V)
